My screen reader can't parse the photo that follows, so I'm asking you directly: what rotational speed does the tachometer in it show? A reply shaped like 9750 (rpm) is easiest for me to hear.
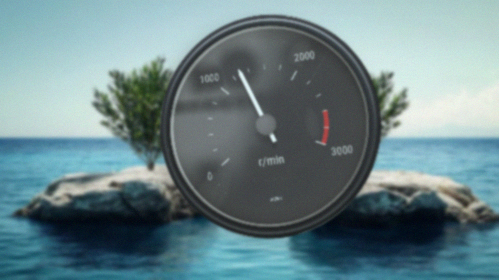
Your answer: 1300 (rpm)
